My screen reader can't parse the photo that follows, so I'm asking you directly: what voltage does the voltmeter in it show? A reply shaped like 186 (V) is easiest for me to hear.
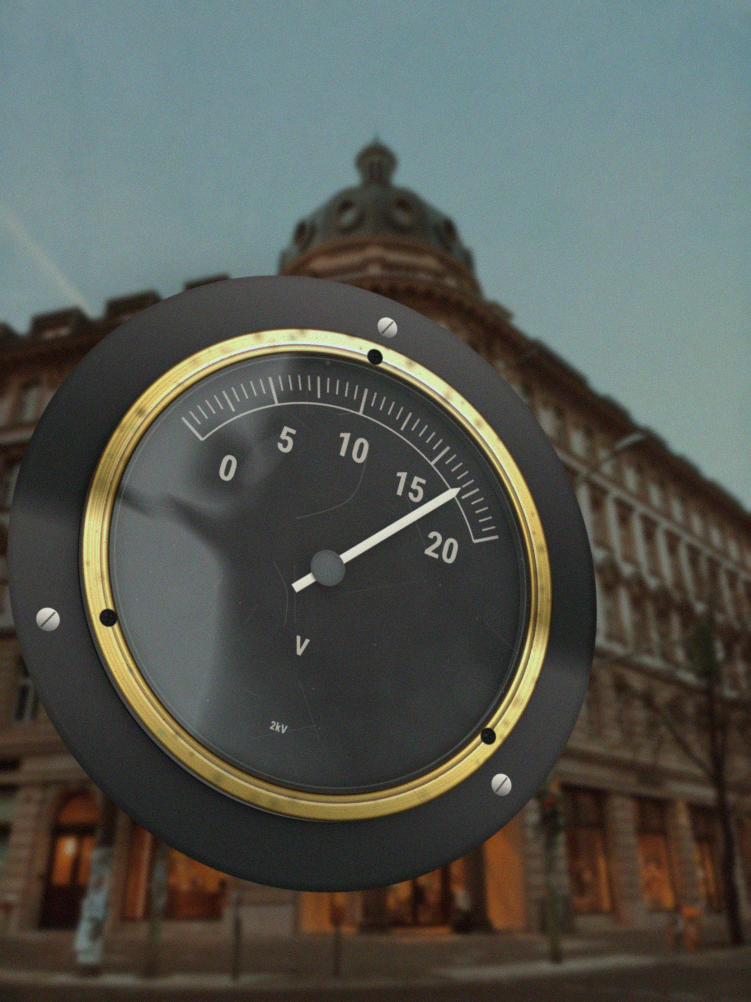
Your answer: 17 (V)
